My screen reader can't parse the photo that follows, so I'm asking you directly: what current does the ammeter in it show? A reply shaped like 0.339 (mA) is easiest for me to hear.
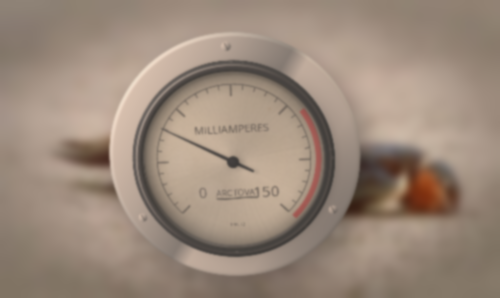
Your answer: 40 (mA)
